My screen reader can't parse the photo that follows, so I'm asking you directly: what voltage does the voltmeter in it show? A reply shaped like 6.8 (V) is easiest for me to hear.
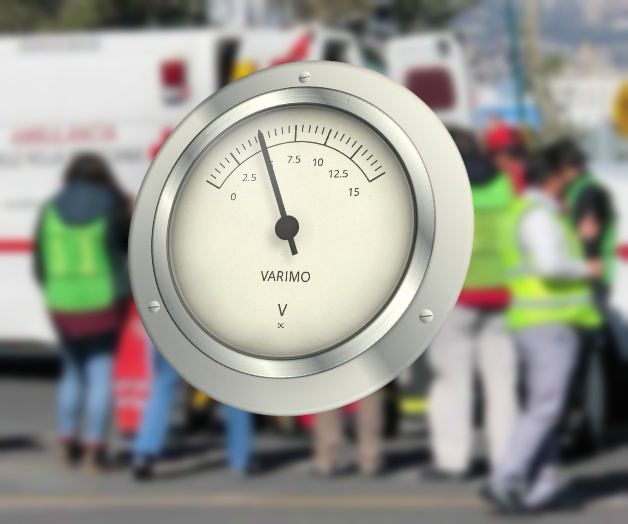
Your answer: 5 (V)
